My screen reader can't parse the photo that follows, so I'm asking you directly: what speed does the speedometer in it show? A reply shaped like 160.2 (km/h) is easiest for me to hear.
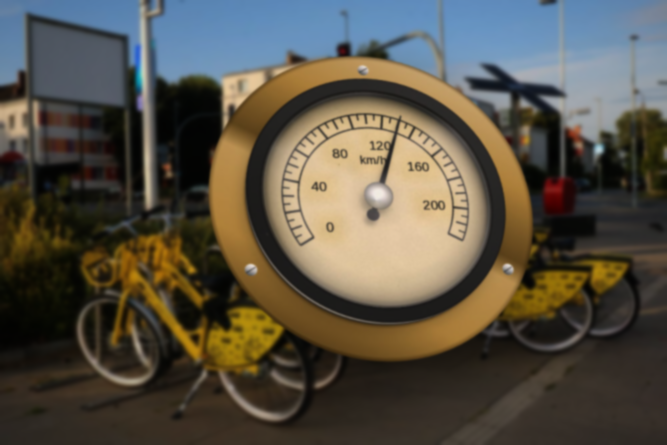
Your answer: 130 (km/h)
